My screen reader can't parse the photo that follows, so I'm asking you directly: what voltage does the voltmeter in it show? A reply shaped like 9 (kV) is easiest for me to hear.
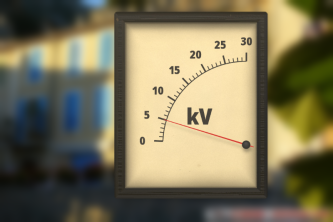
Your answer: 5 (kV)
